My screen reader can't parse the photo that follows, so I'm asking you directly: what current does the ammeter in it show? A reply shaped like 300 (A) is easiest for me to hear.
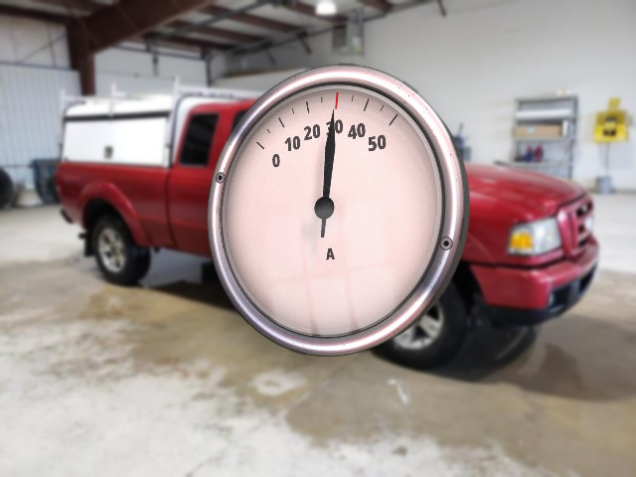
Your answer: 30 (A)
